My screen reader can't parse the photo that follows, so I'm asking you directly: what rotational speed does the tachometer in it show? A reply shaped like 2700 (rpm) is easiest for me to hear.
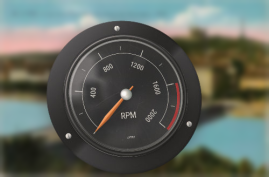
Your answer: 0 (rpm)
